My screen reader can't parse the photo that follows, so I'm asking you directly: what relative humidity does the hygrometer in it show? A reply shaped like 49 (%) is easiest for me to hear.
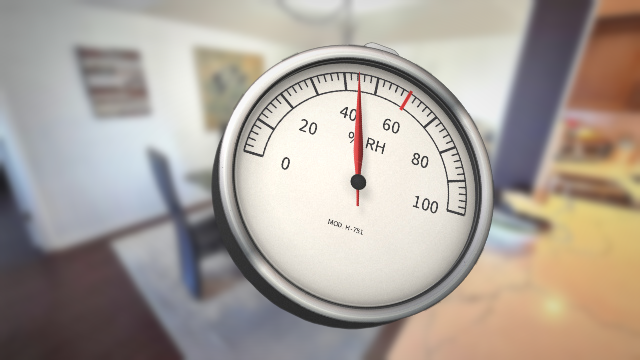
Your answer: 44 (%)
